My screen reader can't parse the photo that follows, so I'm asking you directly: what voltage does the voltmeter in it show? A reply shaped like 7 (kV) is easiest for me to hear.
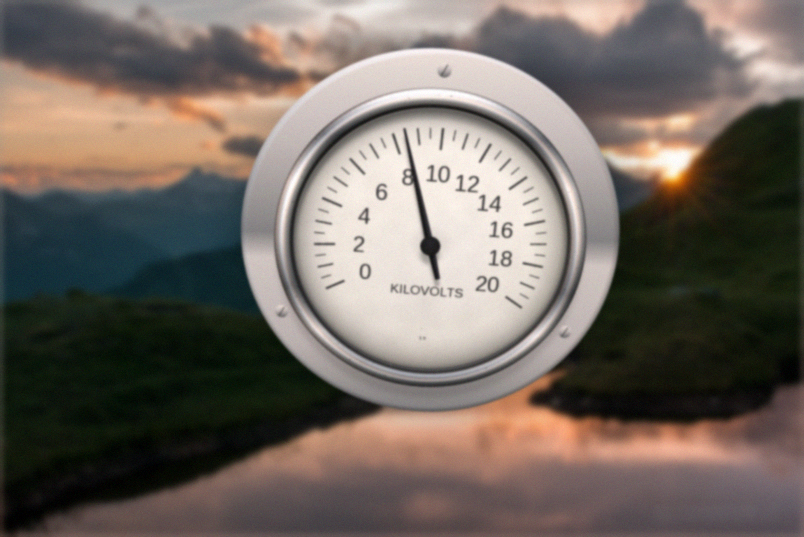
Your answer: 8.5 (kV)
